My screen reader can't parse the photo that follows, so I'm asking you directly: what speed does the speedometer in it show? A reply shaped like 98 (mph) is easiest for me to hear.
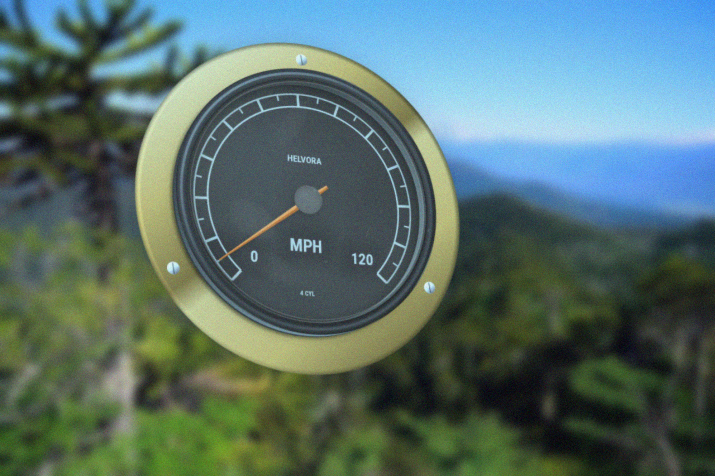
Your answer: 5 (mph)
